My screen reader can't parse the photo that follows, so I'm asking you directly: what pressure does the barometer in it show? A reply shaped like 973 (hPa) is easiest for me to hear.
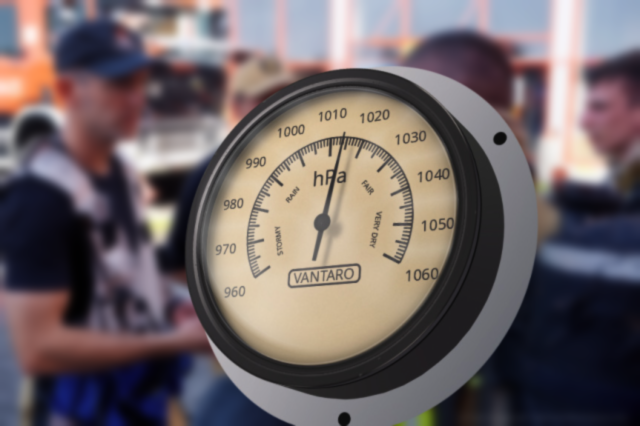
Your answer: 1015 (hPa)
